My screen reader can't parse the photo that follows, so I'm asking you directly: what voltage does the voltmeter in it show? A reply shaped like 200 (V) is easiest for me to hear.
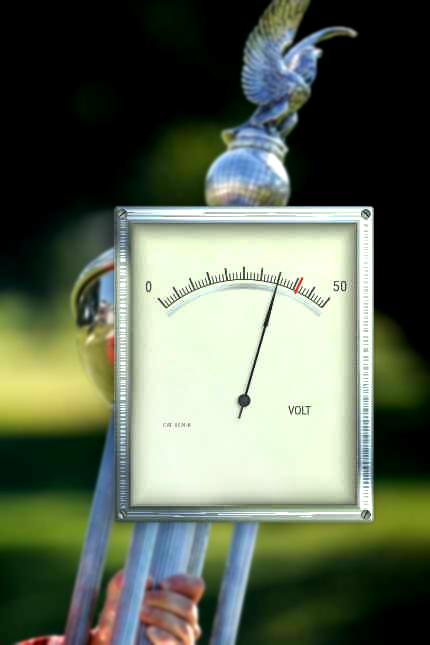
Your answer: 35 (V)
